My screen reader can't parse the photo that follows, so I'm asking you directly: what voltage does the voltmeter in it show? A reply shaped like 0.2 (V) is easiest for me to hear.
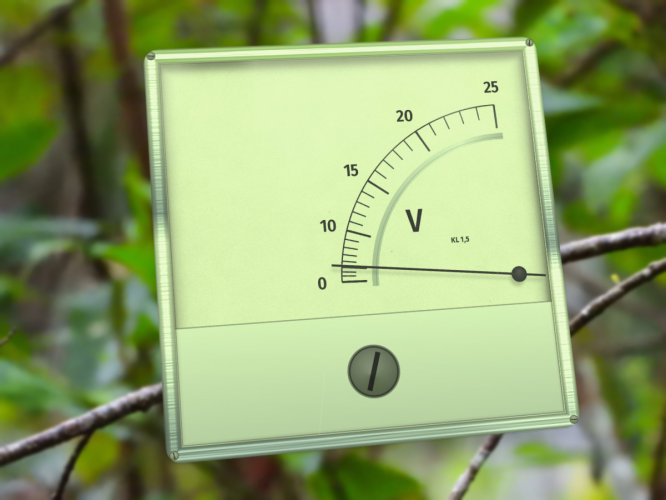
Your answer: 5 (V)
